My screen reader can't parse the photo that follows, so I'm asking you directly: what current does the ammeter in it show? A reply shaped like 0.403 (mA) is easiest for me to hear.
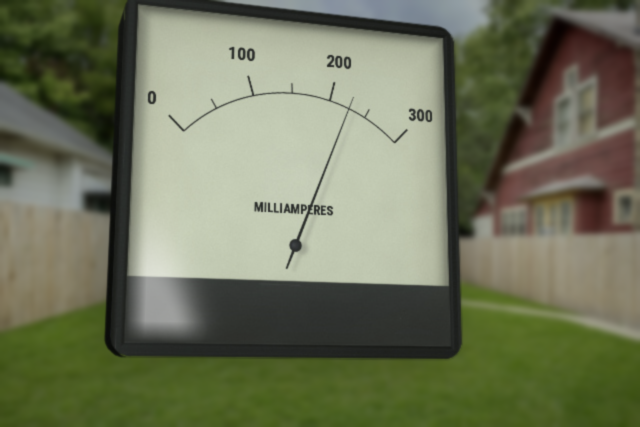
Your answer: 225 (mA)
